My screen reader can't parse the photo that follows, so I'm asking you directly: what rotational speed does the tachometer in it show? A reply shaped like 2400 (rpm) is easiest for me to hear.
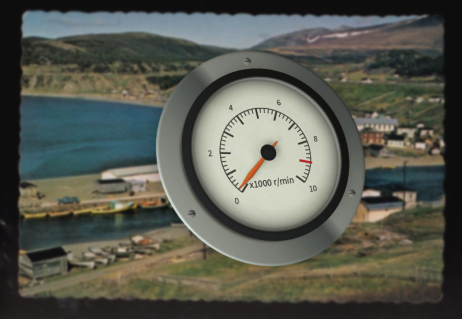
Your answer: 200 (rpm)
